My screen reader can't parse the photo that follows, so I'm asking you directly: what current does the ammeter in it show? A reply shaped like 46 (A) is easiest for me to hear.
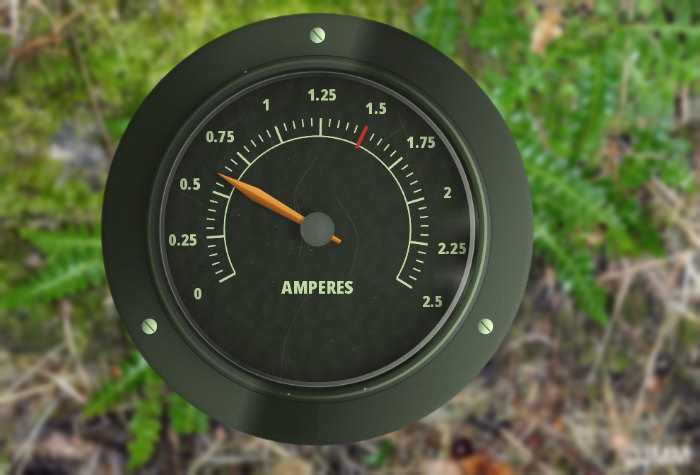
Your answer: 0.6 (A)
